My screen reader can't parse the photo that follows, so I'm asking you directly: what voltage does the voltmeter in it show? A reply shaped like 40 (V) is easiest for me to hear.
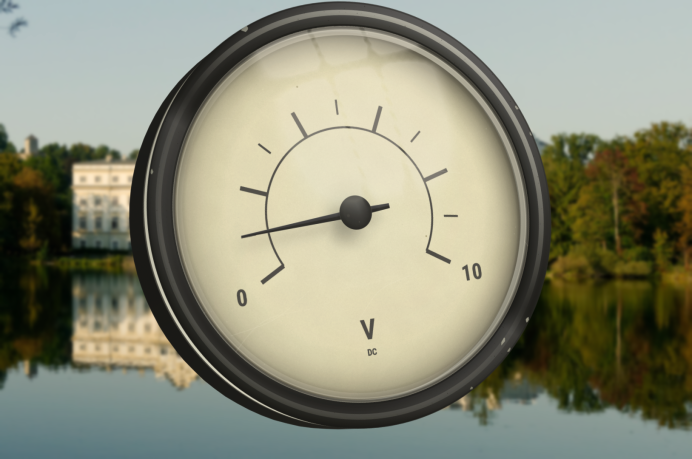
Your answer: 1 (V)
